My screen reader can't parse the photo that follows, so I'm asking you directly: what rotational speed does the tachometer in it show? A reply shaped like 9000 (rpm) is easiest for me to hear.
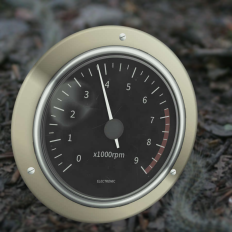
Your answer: 3750 (rpm)
